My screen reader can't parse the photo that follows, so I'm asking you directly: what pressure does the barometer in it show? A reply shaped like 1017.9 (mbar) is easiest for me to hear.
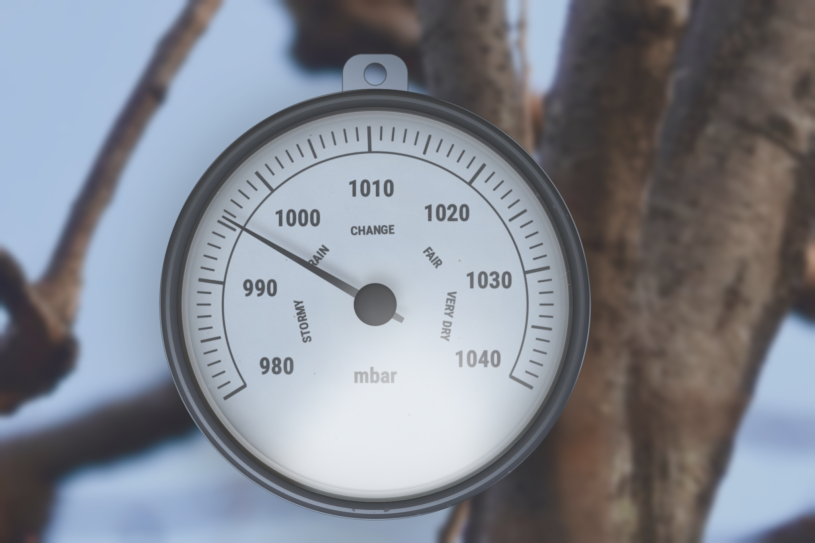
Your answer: 995.5 (mbar)
